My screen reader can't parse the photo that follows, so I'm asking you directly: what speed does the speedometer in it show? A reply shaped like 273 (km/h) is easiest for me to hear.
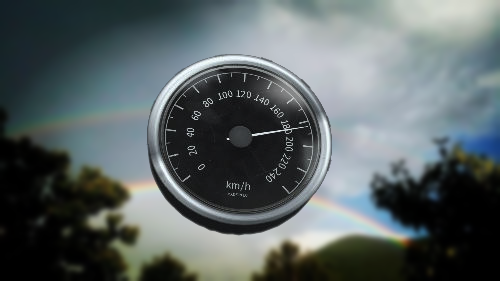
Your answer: 185 (km/h)
